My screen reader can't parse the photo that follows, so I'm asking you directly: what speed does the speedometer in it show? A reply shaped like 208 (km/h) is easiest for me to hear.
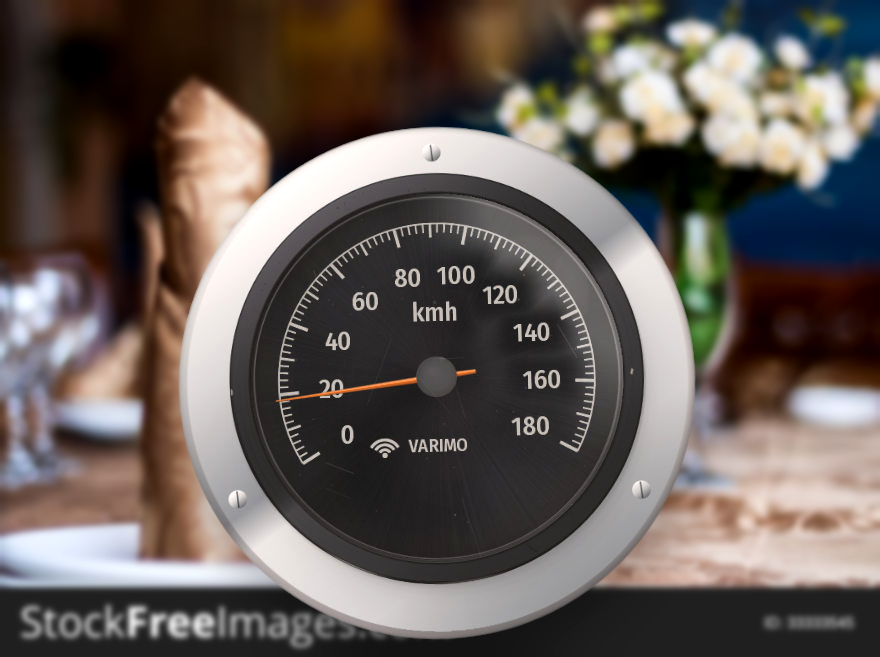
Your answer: 18 (km/h)
